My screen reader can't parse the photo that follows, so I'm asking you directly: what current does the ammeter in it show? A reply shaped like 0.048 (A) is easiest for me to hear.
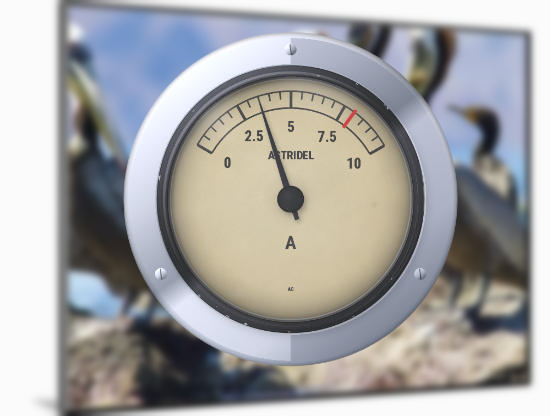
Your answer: 3.5 (A)
